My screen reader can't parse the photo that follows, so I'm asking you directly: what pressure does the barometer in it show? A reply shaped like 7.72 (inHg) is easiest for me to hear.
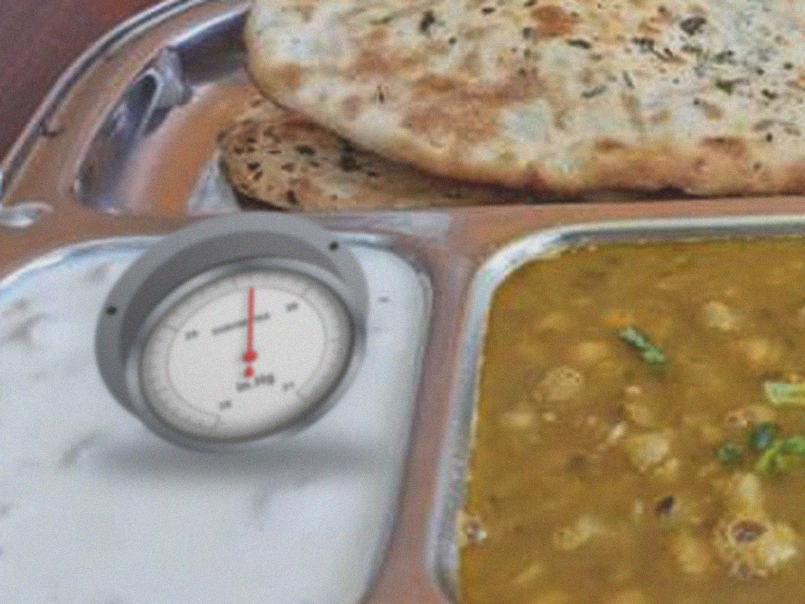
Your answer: 29.6 (inHg)
